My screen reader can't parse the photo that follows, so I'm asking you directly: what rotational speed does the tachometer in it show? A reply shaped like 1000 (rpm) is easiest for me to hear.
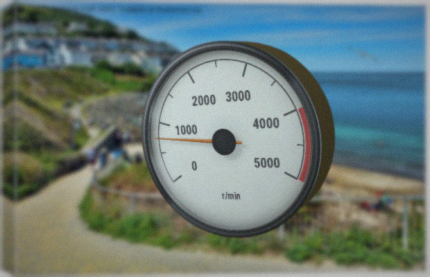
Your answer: 750 (rpm)
